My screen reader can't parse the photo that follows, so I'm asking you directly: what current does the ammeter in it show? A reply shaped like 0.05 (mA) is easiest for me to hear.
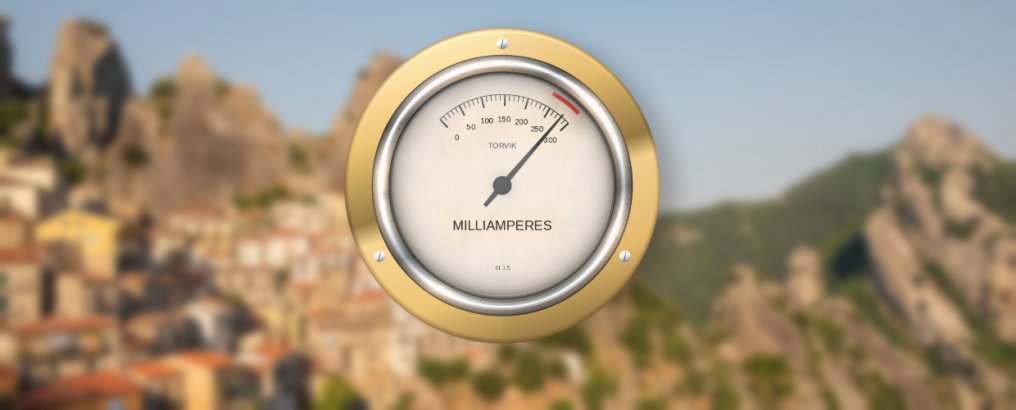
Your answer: 280 (mA)
